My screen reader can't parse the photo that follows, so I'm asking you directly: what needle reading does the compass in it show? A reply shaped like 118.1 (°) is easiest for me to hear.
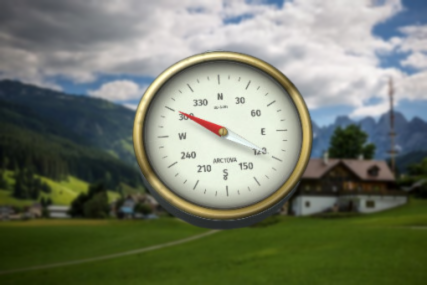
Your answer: 300 (°)
